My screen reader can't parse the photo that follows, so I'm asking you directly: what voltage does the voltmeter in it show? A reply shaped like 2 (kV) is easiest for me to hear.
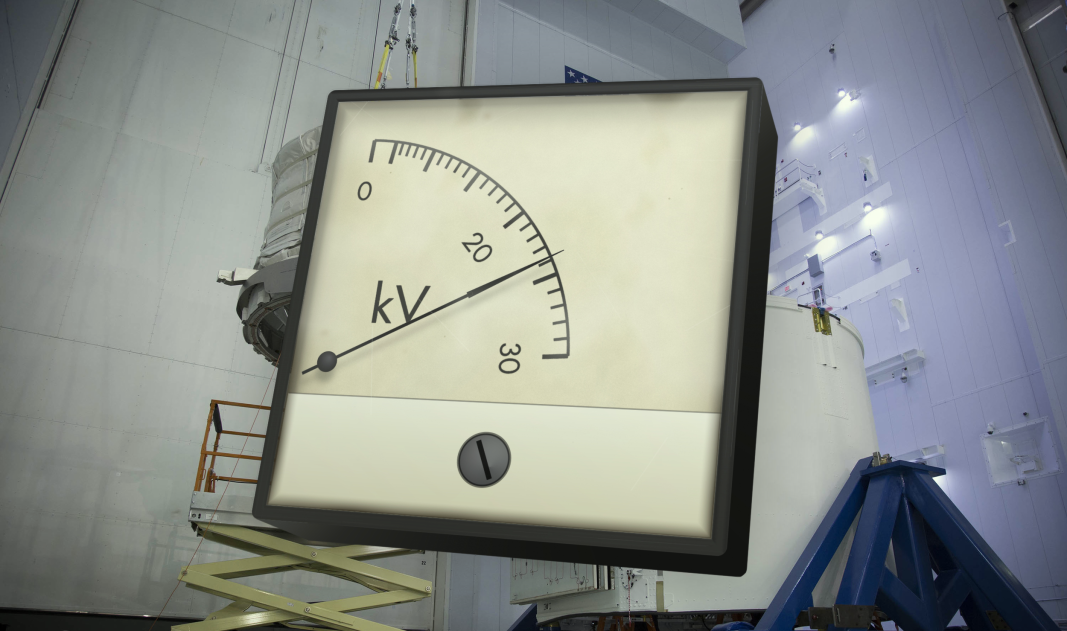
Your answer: 24 (kV)
